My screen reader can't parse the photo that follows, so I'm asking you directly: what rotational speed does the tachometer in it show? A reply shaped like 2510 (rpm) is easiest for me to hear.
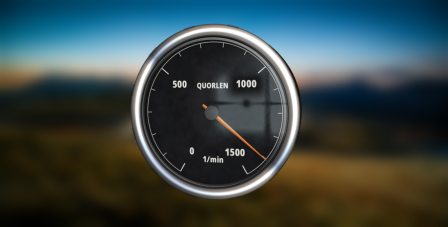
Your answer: 1400 (rpm)
